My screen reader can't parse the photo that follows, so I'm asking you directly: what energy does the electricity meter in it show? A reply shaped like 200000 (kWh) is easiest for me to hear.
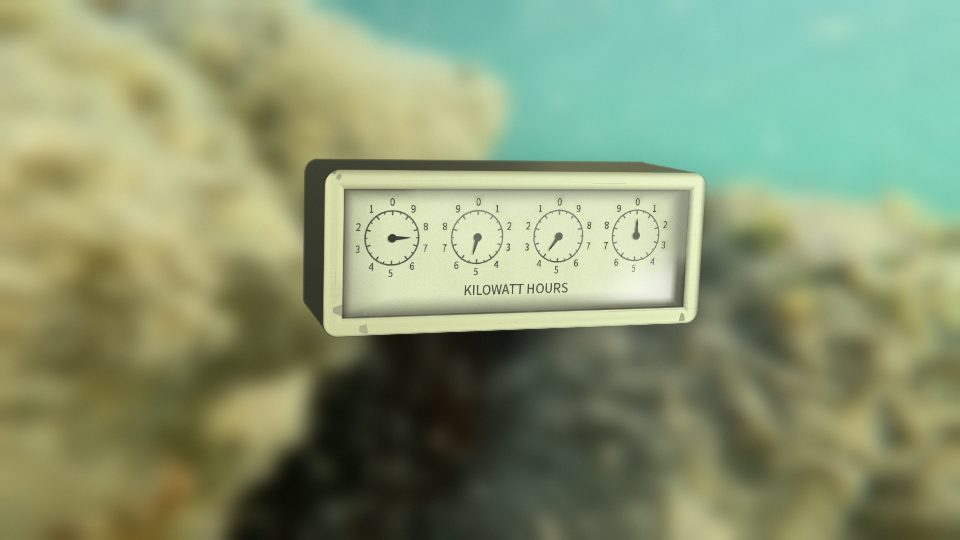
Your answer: 7540 (kWh)
